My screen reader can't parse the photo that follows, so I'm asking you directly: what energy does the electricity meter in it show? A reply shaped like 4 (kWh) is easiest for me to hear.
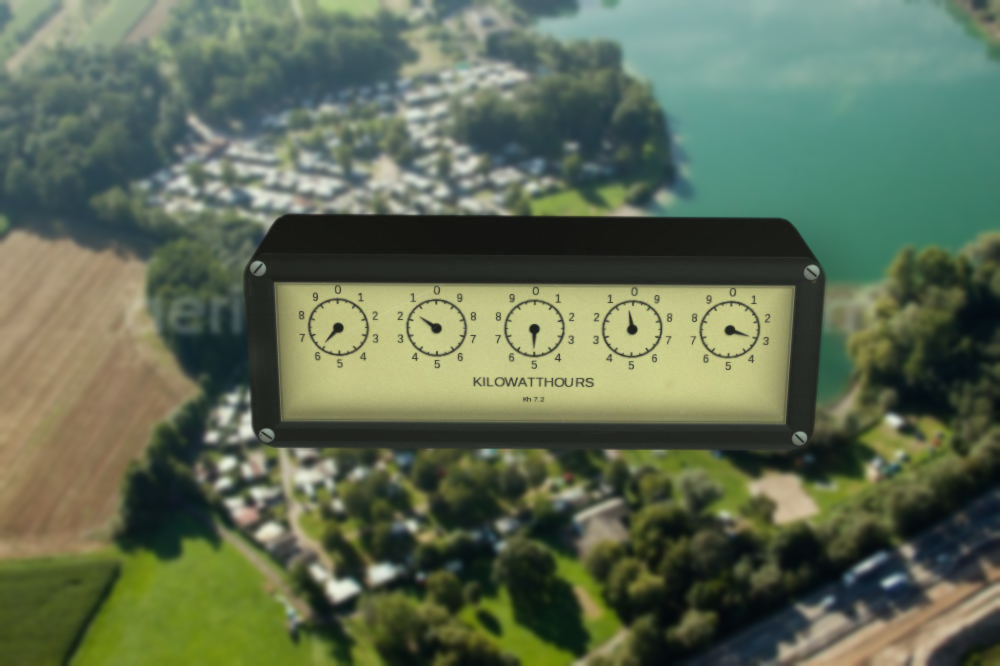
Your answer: 61503 (kWh)
